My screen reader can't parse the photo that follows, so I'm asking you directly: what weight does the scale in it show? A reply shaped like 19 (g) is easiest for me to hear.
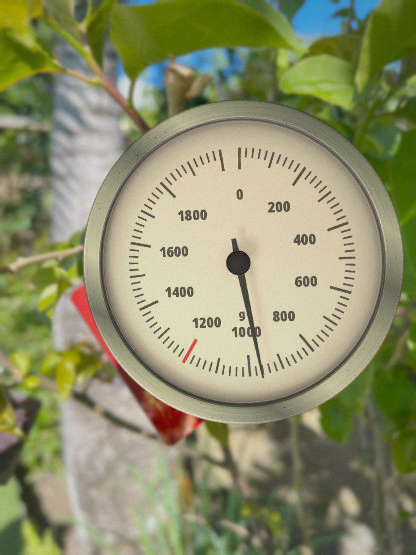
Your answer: 960 (g)
